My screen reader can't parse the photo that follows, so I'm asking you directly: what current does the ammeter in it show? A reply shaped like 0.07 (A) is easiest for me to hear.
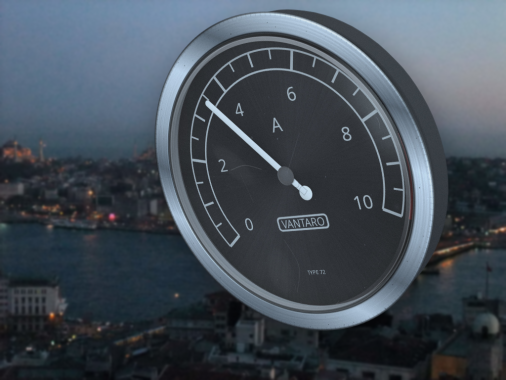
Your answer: 3.5 (A)
